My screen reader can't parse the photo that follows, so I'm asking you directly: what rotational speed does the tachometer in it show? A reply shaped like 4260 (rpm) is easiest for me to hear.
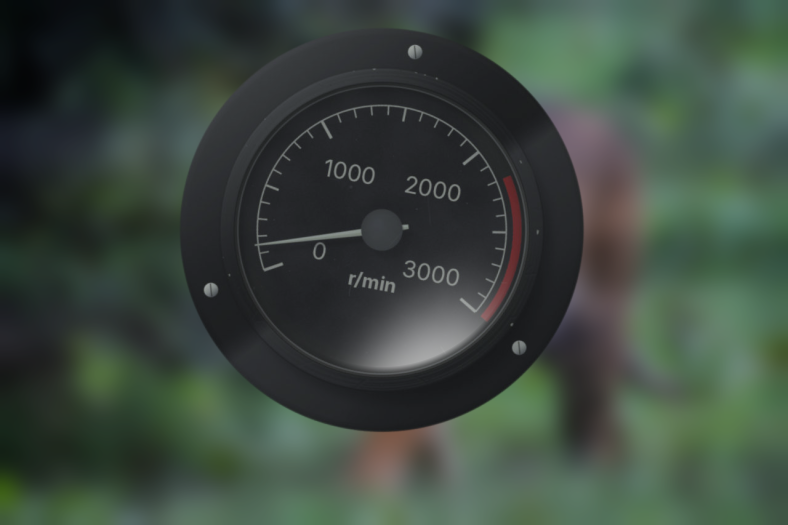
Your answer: 150 (rpm)
